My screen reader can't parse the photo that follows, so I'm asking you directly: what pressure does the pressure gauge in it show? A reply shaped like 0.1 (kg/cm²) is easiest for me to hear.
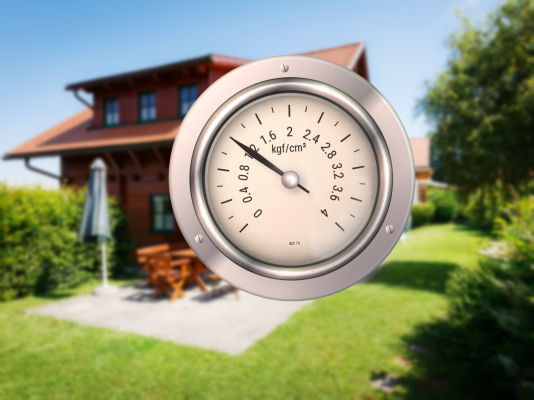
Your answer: 1.2 (kg/cm²)
